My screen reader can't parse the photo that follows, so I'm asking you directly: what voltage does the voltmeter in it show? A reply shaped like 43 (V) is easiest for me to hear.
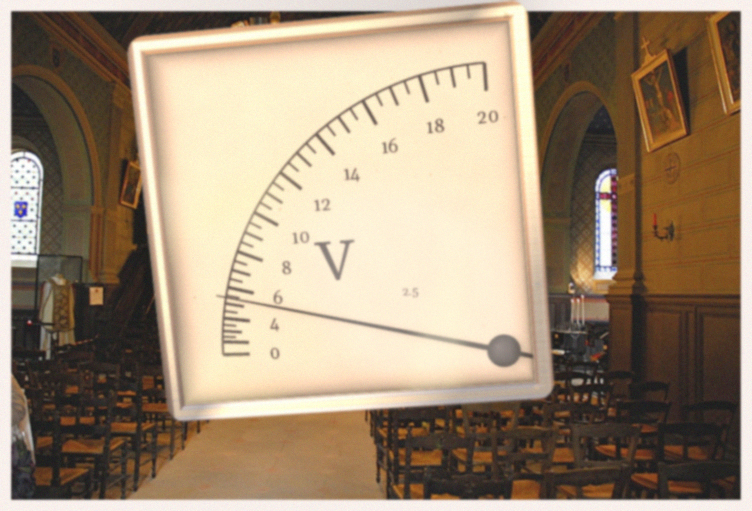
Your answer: 5.5 (V)
